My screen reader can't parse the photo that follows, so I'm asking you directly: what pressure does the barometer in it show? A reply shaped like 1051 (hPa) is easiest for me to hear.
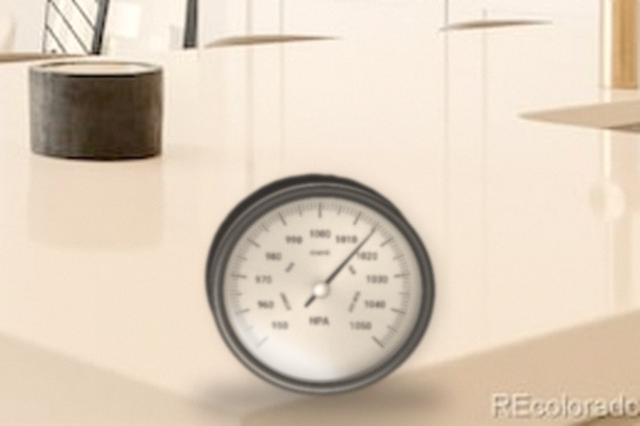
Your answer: 1015 (hPa)
